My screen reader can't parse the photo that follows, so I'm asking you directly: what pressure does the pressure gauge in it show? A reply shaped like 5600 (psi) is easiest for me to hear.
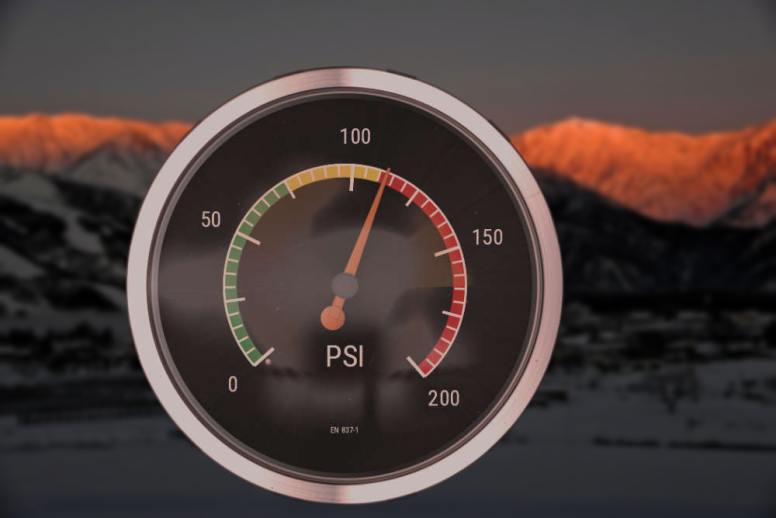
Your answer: 112.5 (psi)
